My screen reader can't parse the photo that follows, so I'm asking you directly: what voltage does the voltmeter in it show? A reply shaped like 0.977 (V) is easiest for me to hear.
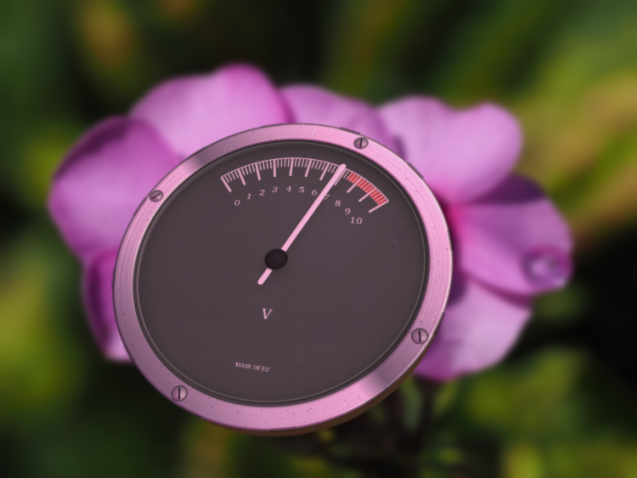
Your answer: 7 (V)
